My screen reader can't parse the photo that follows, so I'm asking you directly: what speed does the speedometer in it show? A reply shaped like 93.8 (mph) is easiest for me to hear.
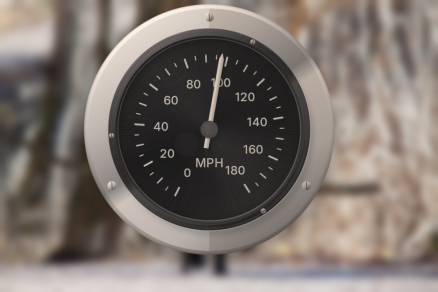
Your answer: 97.5 (mph)
